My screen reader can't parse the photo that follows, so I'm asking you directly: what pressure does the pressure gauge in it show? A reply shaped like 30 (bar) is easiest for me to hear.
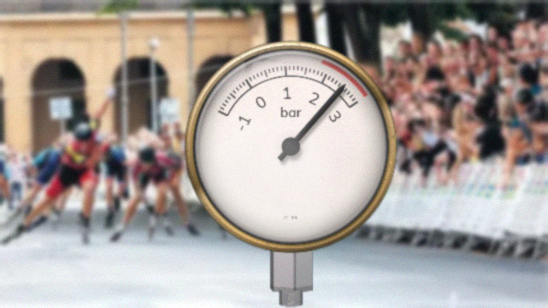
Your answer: 2.5 (bar)
